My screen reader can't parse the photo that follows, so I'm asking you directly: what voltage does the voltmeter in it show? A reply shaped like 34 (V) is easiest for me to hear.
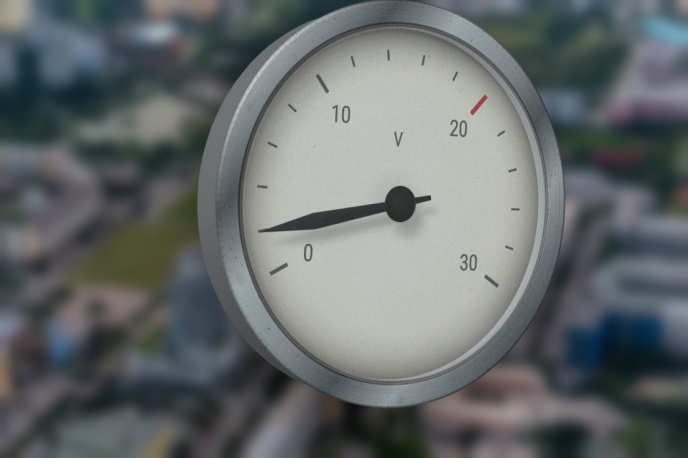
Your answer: 2 (V)
